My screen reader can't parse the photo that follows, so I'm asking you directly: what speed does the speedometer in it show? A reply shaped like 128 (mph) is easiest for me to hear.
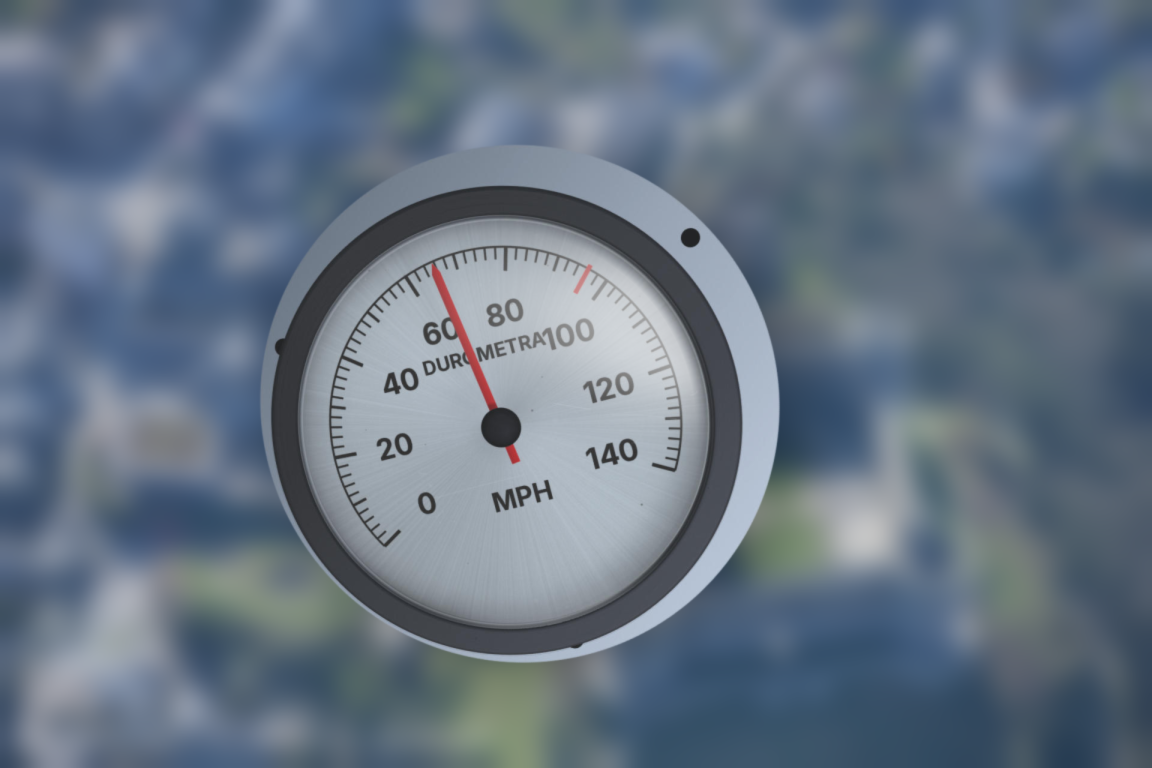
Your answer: 66 (mph)
